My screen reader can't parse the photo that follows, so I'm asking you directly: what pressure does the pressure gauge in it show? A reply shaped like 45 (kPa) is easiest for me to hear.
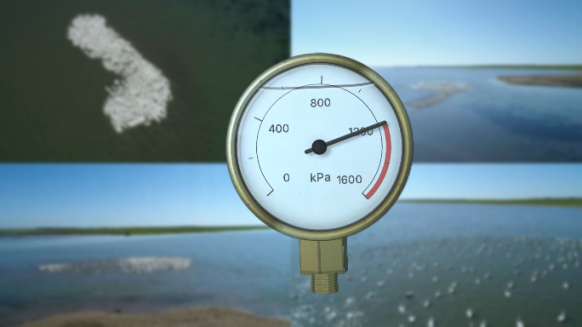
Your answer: 1200 (kPa)
